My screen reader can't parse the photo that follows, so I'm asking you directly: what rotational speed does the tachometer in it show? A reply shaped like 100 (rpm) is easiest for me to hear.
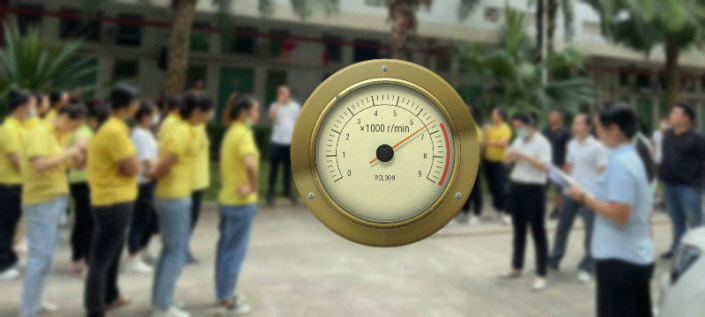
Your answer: 6600 (rpm)
